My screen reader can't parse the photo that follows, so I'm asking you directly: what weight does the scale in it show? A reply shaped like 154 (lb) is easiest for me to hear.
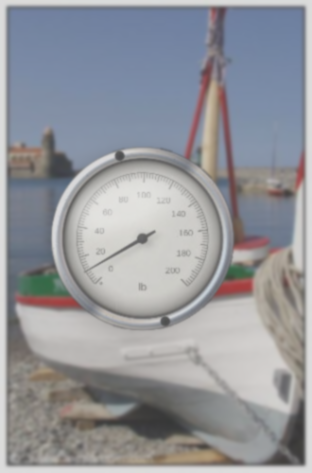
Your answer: 10 (lb)
